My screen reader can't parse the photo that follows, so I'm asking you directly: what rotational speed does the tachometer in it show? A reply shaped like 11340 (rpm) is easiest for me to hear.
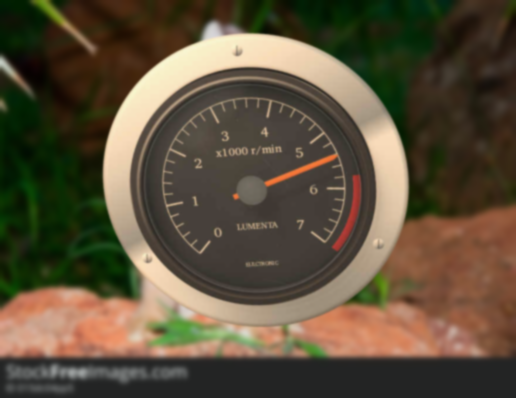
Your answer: 5400 (rpm)
